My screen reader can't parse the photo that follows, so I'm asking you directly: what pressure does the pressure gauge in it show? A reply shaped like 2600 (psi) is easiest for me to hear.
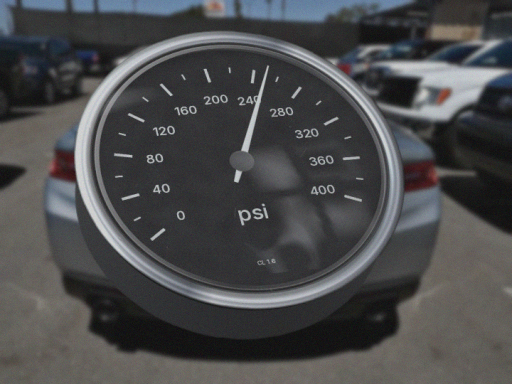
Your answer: 250 (psi)
